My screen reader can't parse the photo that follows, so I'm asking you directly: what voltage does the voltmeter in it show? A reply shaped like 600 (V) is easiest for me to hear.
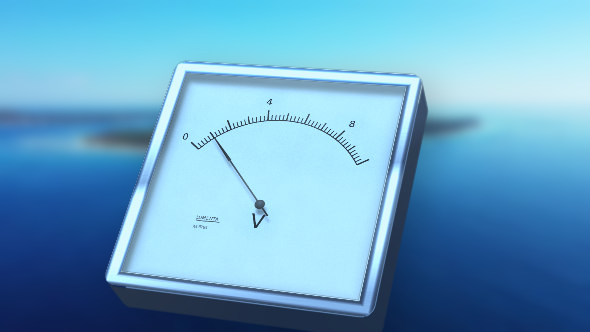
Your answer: 1 (V)
